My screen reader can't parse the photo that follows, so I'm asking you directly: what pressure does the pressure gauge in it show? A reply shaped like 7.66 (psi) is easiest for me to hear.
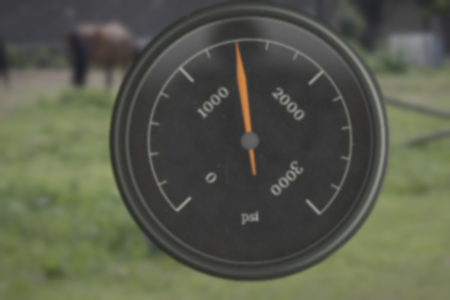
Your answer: 1400 (psi)
